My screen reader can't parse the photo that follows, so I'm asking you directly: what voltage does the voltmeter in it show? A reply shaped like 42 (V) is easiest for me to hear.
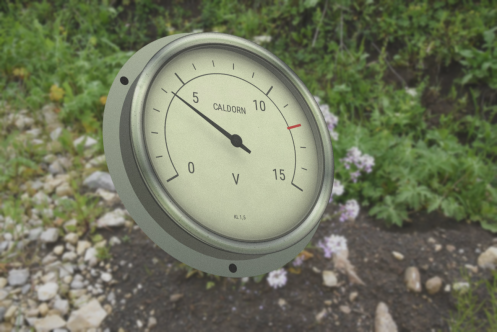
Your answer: 4 (V)
